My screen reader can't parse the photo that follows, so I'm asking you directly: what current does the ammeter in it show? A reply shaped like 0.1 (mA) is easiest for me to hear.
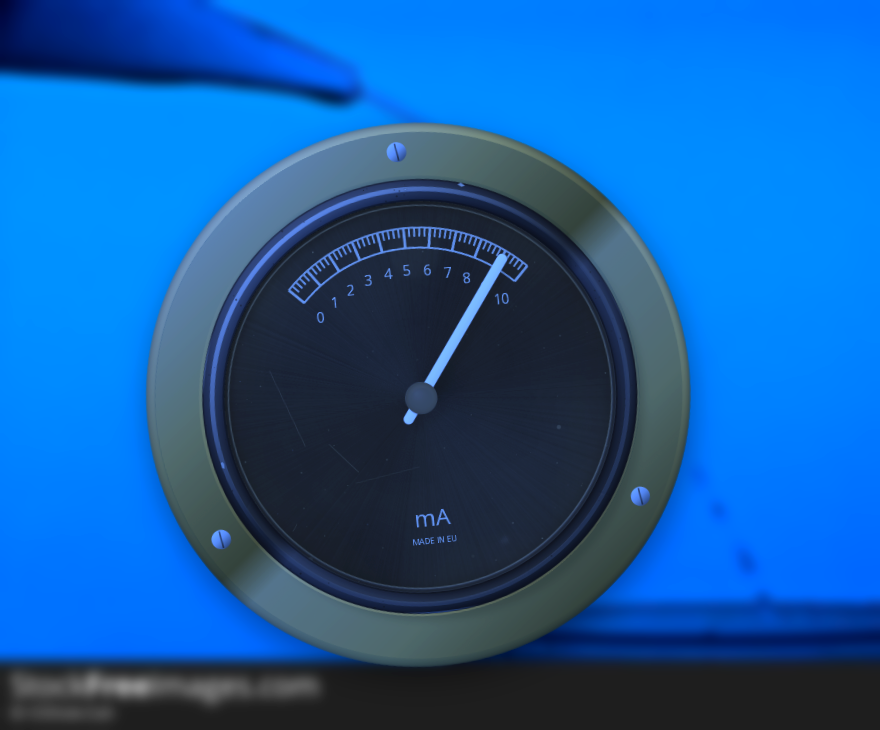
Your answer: 9 (mA)
